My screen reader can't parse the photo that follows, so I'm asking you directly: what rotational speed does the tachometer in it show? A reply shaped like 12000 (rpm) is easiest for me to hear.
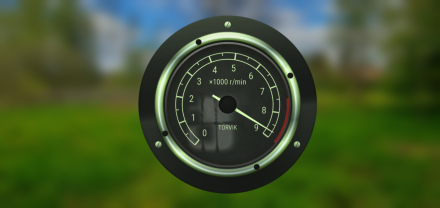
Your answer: 8750 (rpm)
